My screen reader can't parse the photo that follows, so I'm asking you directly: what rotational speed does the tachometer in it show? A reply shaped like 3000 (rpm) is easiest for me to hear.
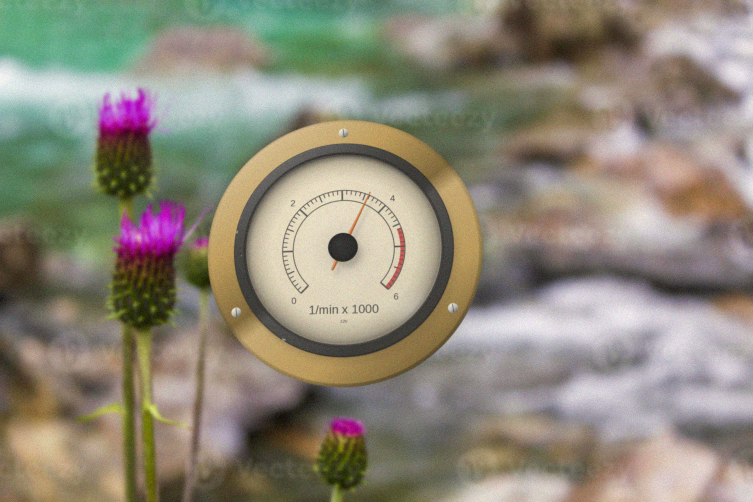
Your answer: 3600 (rpm)
